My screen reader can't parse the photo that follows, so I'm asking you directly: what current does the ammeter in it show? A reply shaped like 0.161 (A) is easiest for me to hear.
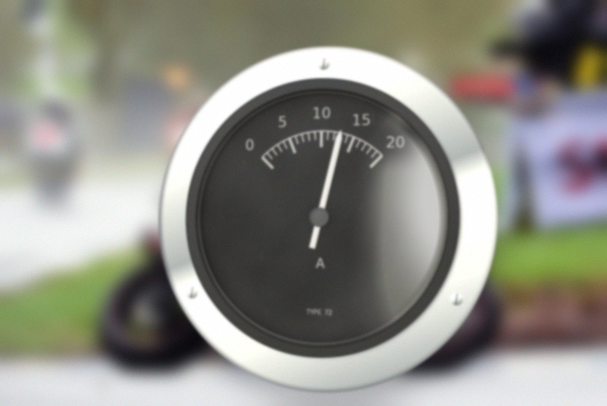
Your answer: 13 (A)
